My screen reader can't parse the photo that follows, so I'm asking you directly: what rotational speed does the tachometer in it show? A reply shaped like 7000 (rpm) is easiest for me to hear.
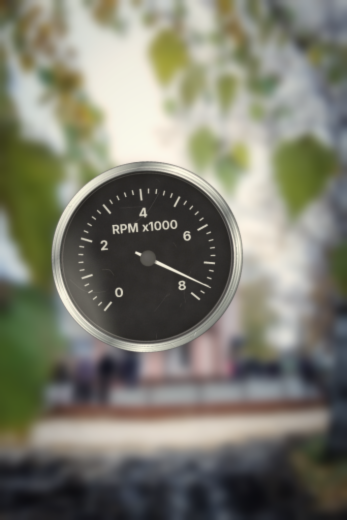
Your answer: 7600 (rpm)
